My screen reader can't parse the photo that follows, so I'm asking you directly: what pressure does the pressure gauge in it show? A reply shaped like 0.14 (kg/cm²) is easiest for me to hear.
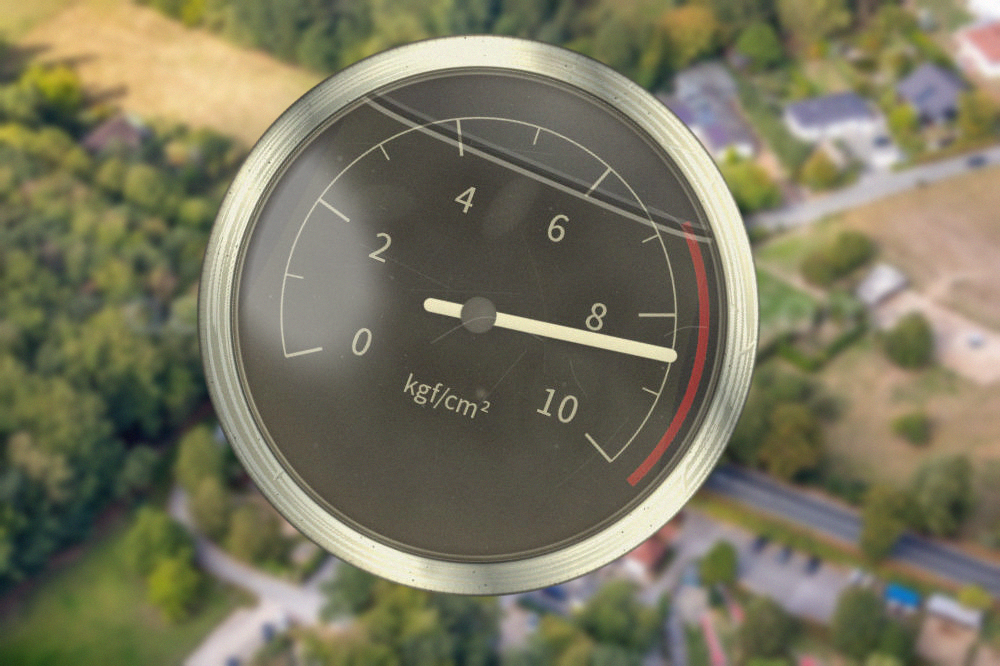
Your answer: 8.5 (kg/cm²)
